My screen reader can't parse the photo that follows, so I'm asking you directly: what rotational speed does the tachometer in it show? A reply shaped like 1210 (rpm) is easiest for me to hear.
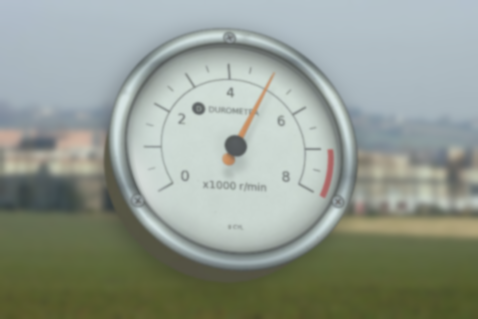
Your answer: 5000 (rpm)
